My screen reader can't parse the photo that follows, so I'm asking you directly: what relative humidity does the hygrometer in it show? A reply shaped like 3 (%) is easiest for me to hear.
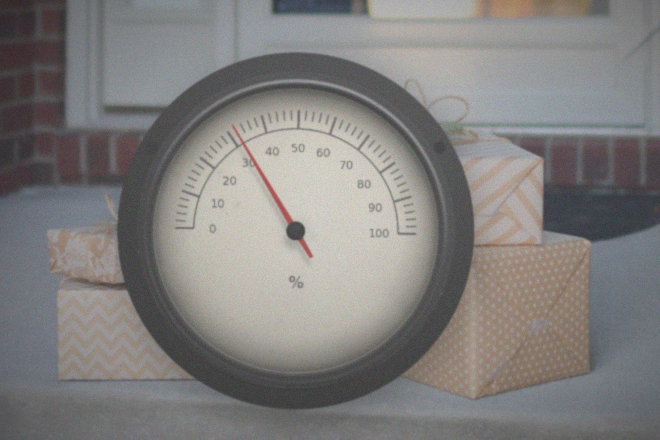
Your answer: 32 (%)
